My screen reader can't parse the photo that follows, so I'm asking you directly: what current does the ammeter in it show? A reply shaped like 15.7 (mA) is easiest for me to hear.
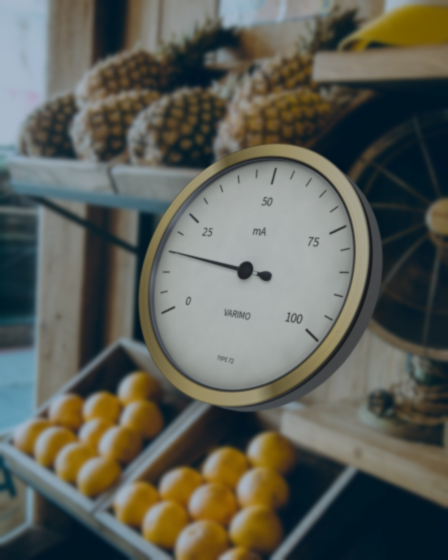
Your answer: 15 (mA)
